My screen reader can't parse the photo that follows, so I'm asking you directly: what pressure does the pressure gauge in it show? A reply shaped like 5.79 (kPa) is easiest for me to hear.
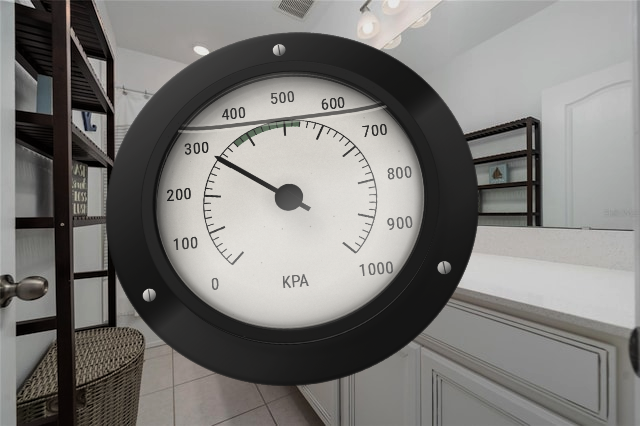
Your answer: 300 (kPa)
